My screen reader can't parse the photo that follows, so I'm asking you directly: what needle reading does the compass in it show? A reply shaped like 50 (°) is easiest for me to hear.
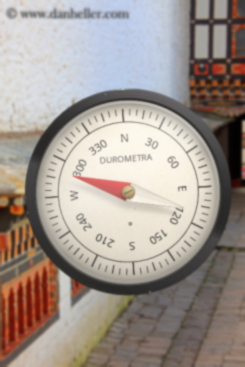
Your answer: 290 (°)
